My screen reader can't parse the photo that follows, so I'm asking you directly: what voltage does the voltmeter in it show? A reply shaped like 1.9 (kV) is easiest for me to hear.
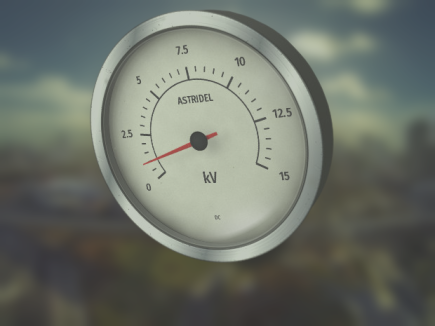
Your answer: 1 (kV)
